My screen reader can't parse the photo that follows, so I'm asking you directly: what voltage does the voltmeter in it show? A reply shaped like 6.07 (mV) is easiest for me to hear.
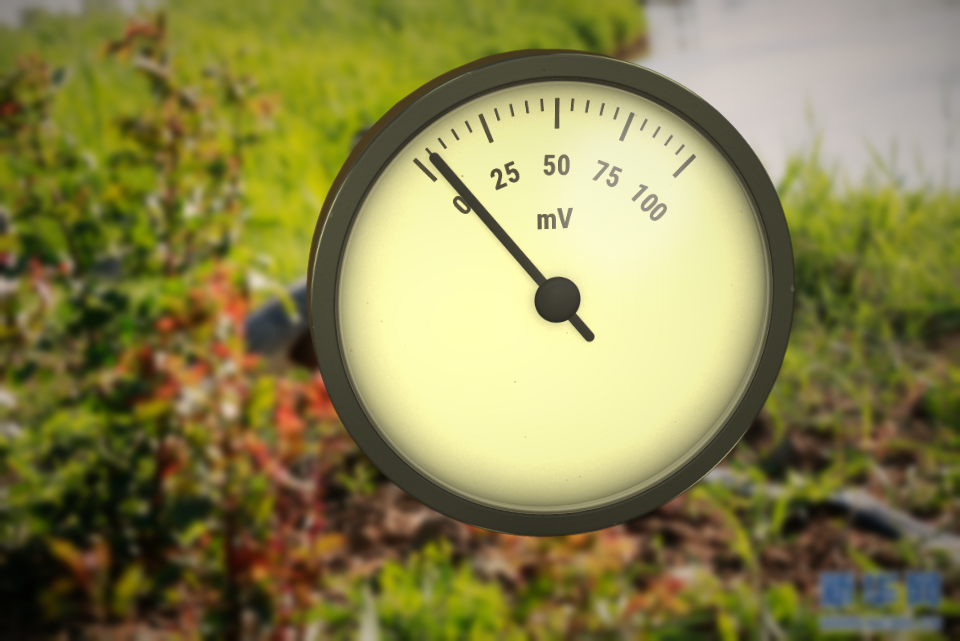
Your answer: 5 (mV)
